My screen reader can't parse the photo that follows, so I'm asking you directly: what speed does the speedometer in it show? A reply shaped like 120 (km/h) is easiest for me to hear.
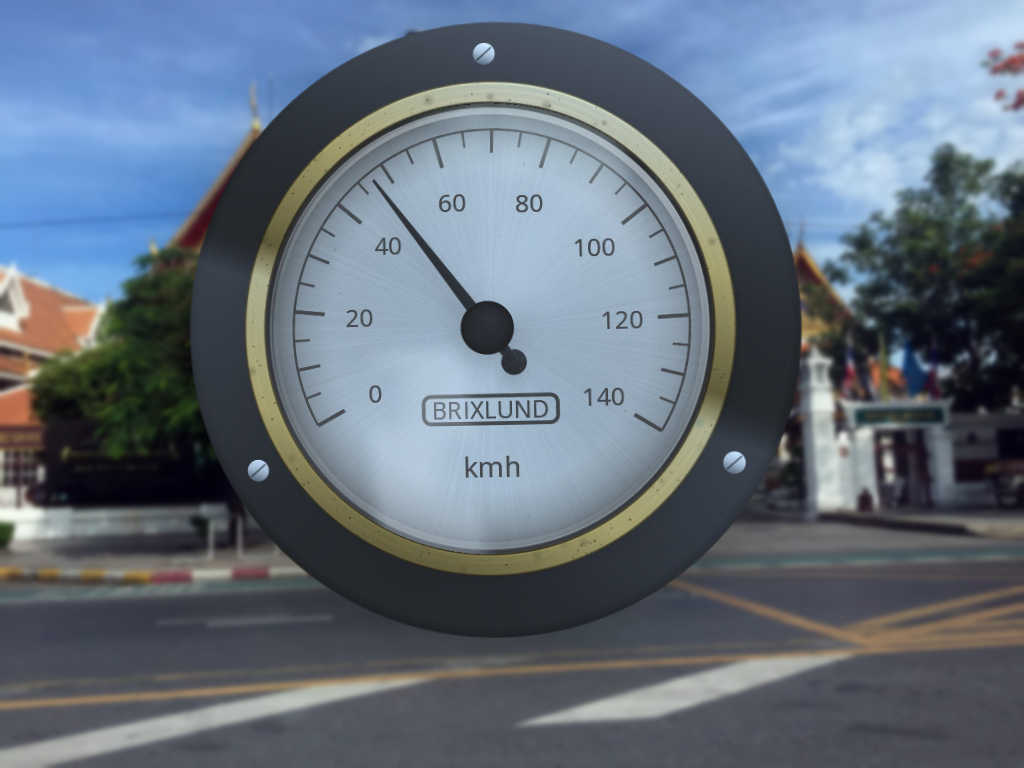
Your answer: 47.5 (km/h)
